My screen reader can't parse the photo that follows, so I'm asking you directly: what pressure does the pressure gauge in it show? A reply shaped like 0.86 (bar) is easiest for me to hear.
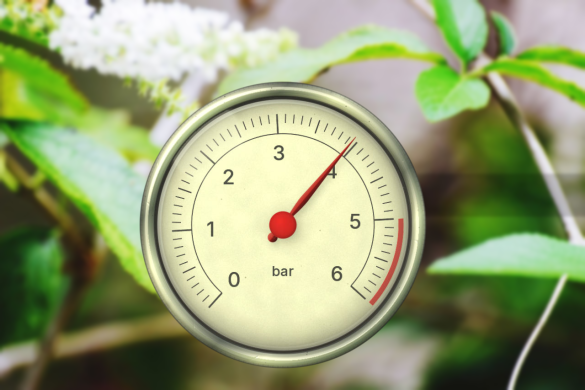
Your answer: 3.95 (bar)
